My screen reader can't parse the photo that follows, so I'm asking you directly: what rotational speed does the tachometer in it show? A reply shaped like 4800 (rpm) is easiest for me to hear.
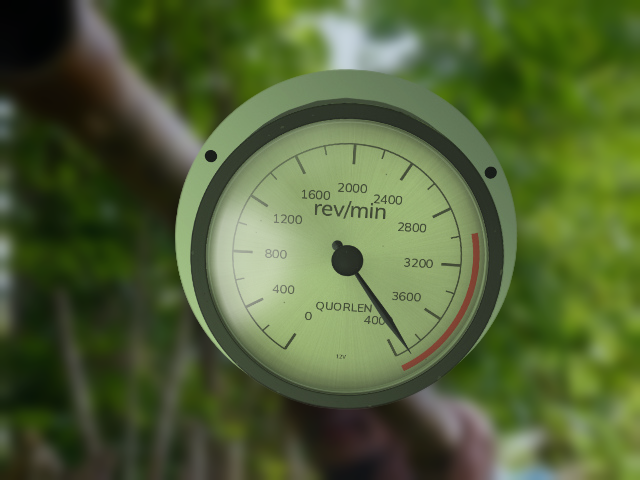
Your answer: 3900 (rpm)
